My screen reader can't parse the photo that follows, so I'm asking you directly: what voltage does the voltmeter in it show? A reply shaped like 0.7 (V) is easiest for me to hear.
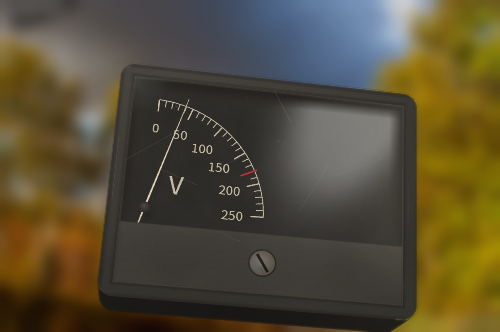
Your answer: 40 (V)
